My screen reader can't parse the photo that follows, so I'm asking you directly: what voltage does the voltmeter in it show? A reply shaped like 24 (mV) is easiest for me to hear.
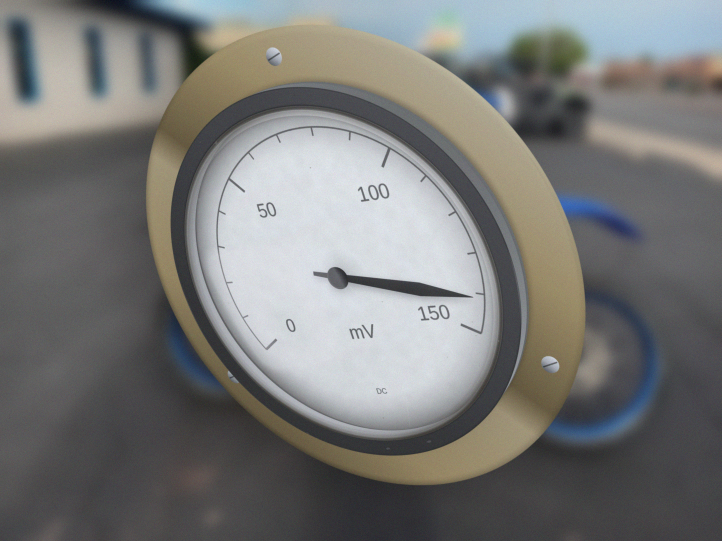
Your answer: 140 (mV)
